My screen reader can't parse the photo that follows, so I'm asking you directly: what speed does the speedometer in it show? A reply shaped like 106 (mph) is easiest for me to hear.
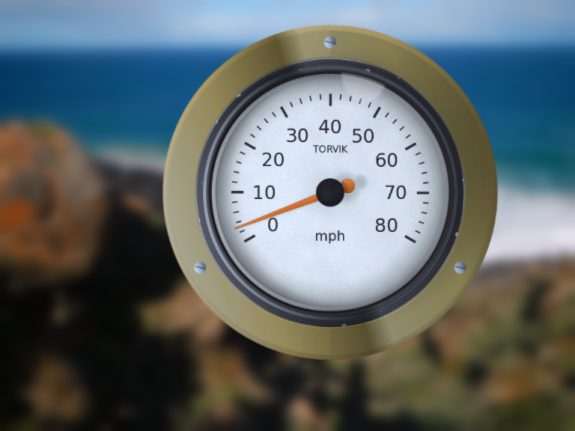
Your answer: 3 (mph)
